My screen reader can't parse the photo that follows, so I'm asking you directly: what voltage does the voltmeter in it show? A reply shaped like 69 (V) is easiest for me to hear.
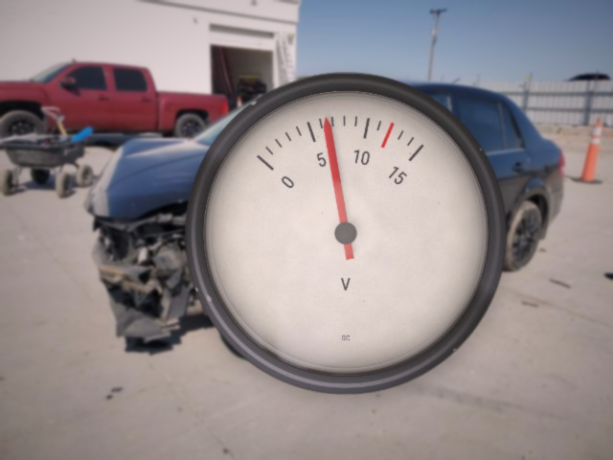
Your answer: 6.5 (V)
